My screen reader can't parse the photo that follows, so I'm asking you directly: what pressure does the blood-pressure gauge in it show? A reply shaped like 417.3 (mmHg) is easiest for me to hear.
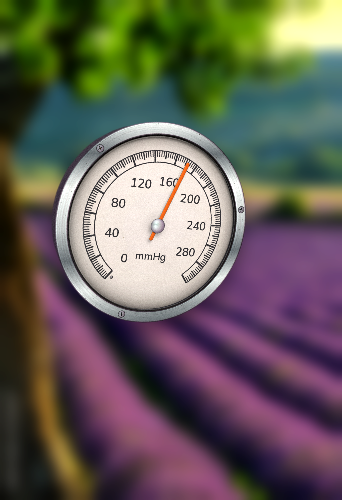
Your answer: 170 (mmHg)
